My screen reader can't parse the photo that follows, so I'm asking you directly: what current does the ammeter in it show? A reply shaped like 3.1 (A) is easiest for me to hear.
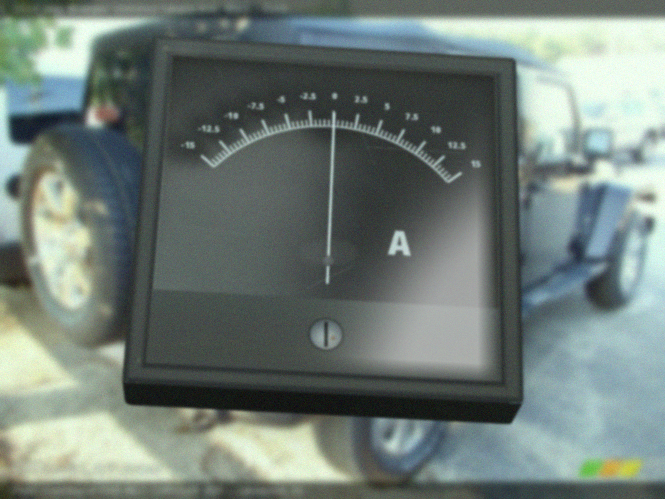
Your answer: 0 (A)
